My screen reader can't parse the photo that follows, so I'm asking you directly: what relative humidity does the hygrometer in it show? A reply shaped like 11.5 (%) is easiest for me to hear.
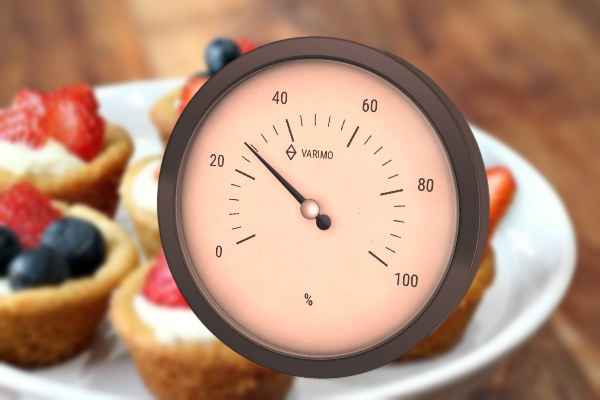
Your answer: 28 (%)
